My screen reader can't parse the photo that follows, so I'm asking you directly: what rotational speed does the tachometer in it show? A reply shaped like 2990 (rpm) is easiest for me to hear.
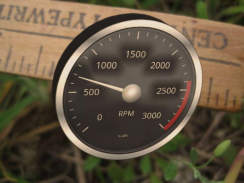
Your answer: 700 (rpm)
